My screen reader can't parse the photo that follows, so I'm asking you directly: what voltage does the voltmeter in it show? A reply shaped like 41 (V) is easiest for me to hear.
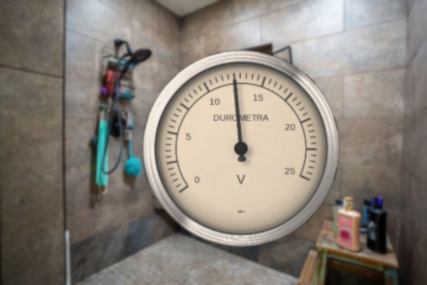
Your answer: 12.5 (V)
